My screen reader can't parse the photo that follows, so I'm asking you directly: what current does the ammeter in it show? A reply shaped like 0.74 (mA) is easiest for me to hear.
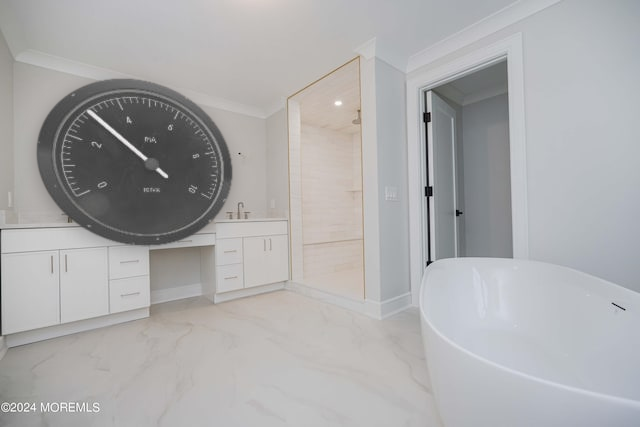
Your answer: 3 (mA)
